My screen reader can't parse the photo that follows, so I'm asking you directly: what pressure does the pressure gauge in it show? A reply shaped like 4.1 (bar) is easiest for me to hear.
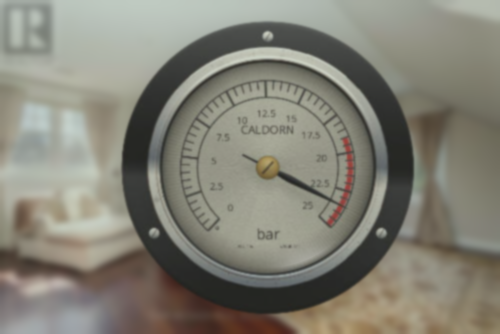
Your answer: 23.5 (bar)
